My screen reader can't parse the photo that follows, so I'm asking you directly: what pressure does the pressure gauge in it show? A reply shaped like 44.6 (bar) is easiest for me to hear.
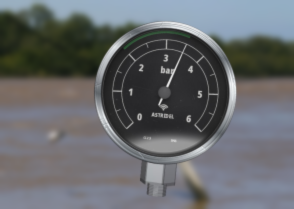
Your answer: 3.5 (bar)
